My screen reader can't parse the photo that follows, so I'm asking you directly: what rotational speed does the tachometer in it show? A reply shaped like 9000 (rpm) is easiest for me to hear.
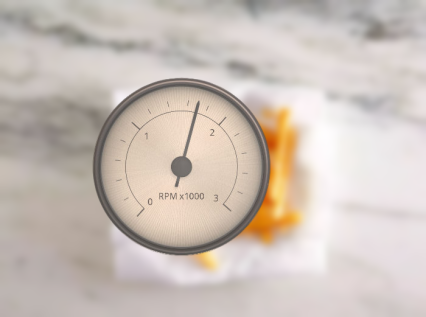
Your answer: 1700 (rpm)
